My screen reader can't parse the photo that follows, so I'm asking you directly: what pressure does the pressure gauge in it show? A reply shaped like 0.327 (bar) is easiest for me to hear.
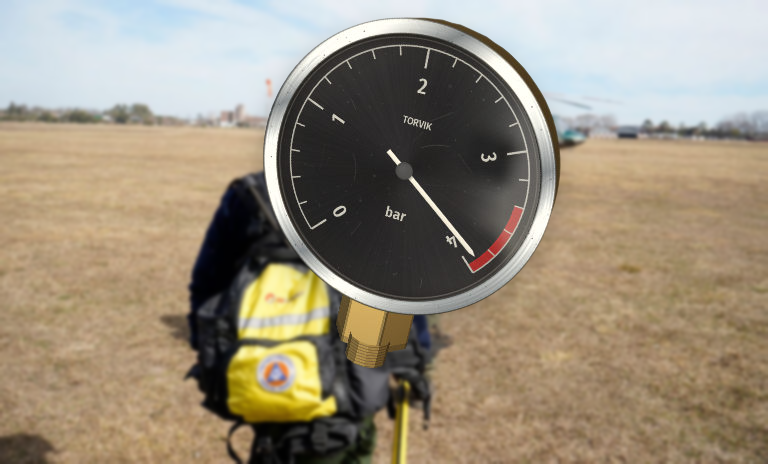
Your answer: 3.9 (bar)
